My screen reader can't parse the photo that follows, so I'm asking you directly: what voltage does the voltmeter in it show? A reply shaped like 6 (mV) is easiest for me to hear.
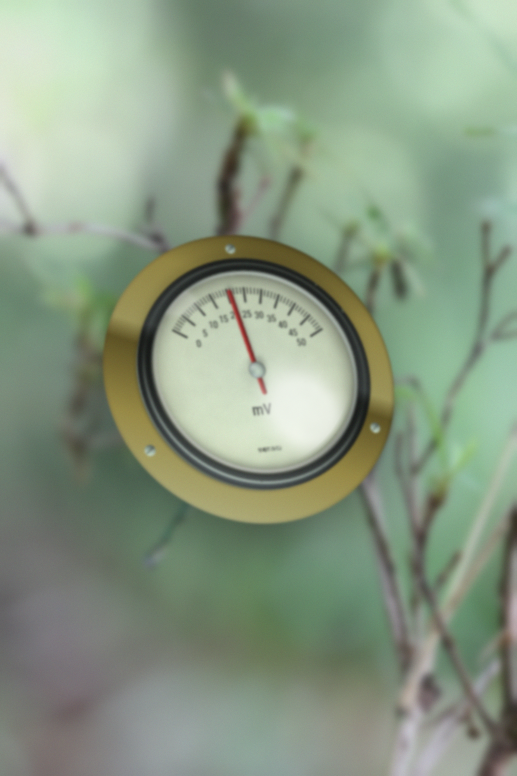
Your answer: 20 (mV)
